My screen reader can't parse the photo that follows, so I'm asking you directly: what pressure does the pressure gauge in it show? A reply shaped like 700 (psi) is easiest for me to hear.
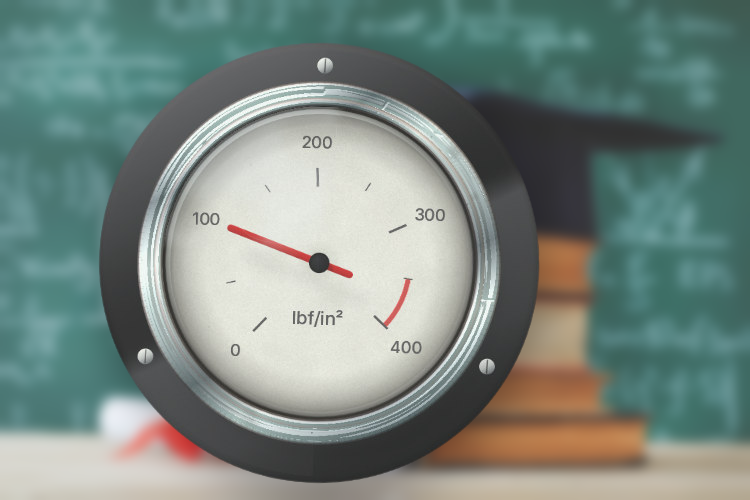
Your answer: 100 (psi)
